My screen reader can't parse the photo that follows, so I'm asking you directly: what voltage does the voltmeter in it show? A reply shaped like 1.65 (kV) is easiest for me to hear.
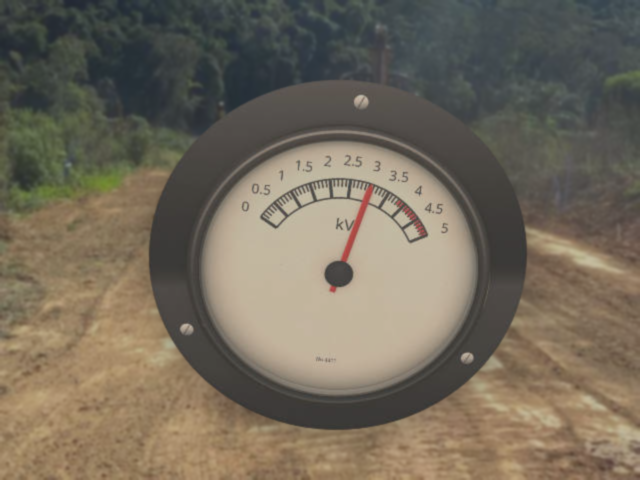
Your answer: 3 (kV)
